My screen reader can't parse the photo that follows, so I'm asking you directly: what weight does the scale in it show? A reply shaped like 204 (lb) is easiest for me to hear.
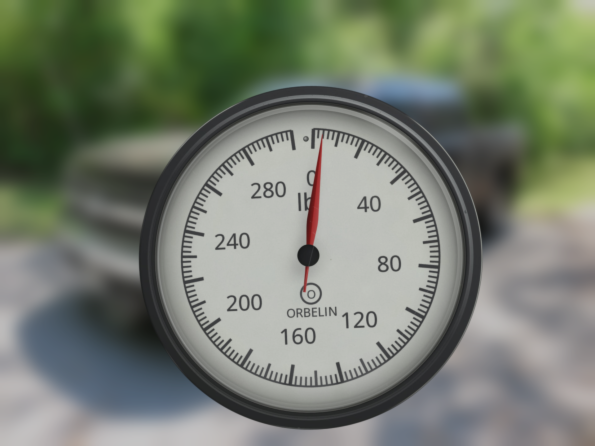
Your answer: 4 (lb)
